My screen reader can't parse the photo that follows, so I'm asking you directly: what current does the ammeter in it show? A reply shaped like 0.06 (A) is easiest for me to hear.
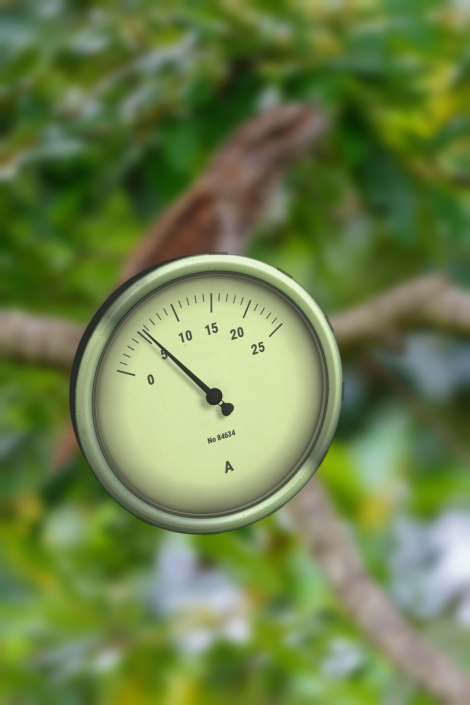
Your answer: 5.5 (A)
